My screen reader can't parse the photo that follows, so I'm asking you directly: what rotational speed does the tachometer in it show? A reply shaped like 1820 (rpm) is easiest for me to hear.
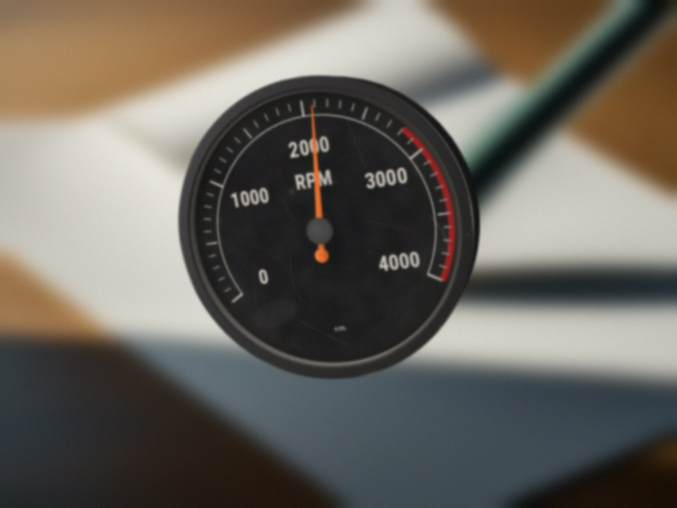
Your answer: 2100 (rpm)
